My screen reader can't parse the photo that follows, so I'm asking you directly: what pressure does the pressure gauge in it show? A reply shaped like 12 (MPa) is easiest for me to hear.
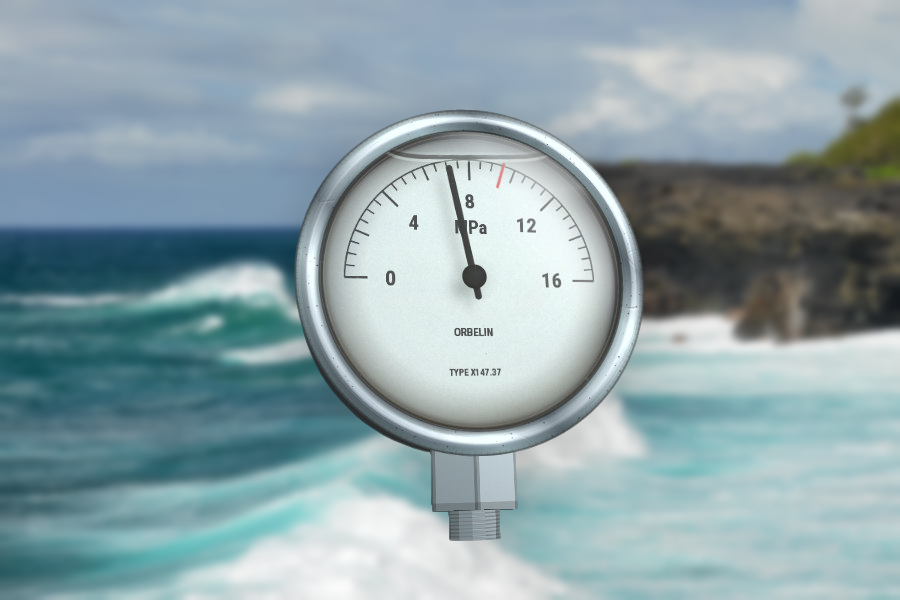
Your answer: 7 (MPa)
